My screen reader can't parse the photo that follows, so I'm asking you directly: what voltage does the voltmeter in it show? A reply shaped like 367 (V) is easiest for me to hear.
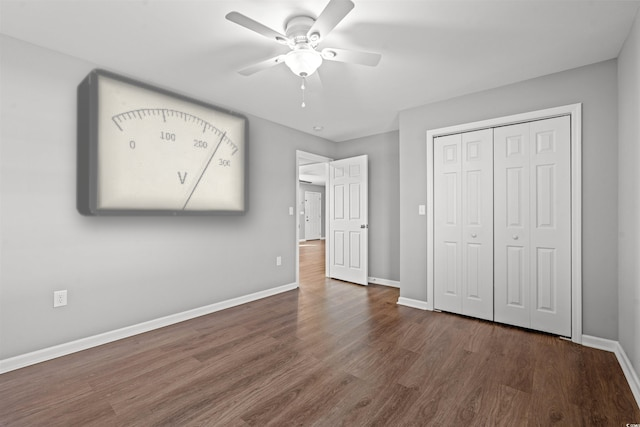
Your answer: 250 (V)
